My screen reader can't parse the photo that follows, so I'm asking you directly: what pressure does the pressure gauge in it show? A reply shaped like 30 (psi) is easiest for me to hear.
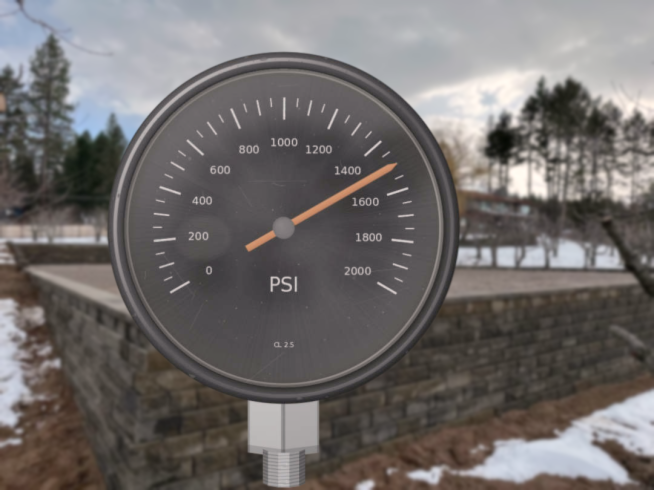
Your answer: 1500 (psi)
